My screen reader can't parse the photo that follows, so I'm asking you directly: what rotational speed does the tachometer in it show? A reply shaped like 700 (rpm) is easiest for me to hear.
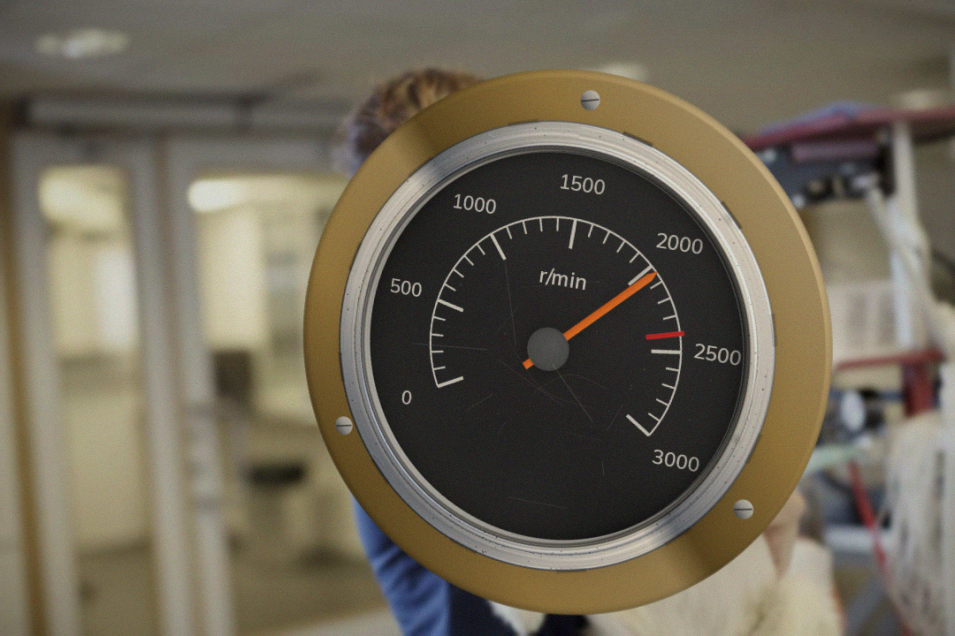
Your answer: 2050 (rpm)
